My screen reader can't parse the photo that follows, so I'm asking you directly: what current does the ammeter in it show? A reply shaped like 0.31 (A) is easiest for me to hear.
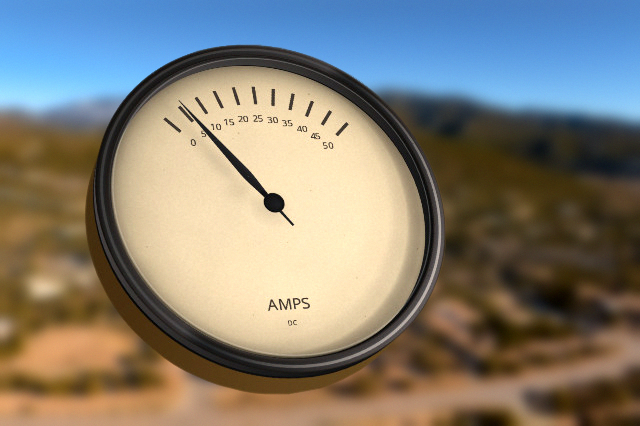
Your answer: 5 (A)
